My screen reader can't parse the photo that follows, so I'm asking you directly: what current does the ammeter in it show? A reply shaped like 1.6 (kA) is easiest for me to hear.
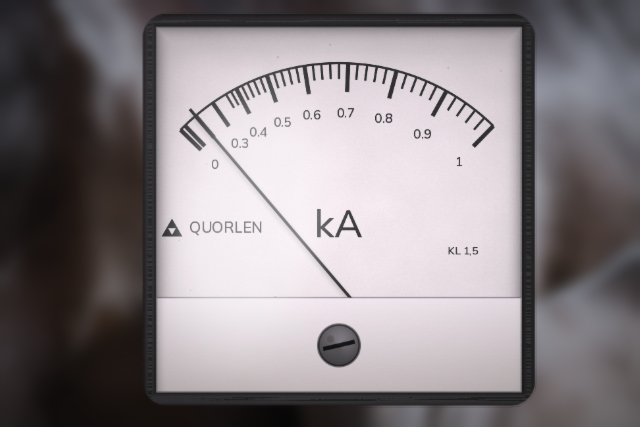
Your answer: 0.2 (kA)
